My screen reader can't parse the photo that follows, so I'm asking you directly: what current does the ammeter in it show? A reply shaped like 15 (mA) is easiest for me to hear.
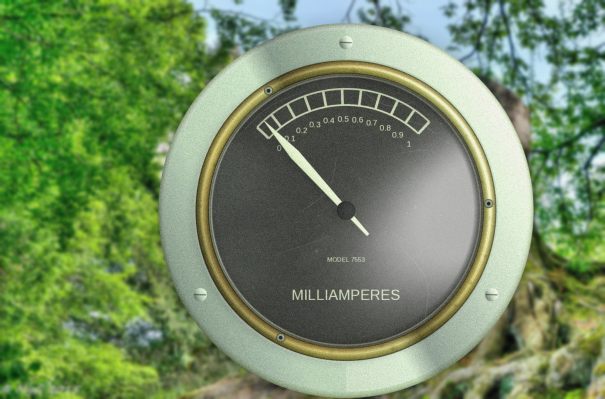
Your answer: 0.05 (mA)
